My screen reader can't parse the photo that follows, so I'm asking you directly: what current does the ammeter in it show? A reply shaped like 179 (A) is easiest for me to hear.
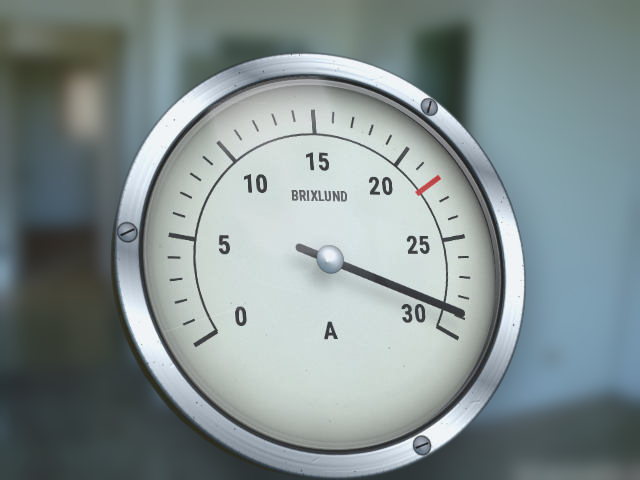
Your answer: 29 (A)
